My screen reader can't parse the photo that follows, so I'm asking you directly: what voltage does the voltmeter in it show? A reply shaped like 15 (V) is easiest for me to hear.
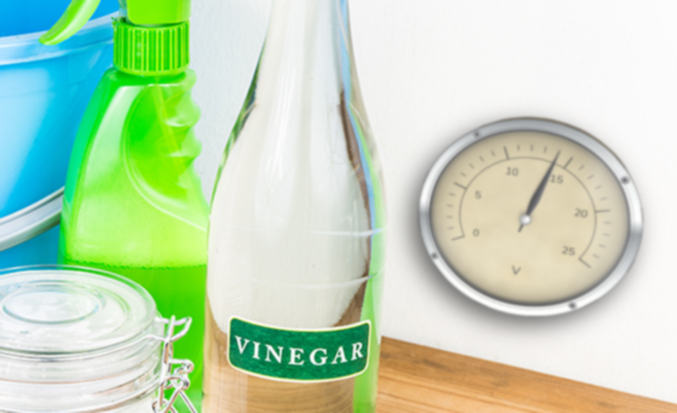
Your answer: 14 (V)
